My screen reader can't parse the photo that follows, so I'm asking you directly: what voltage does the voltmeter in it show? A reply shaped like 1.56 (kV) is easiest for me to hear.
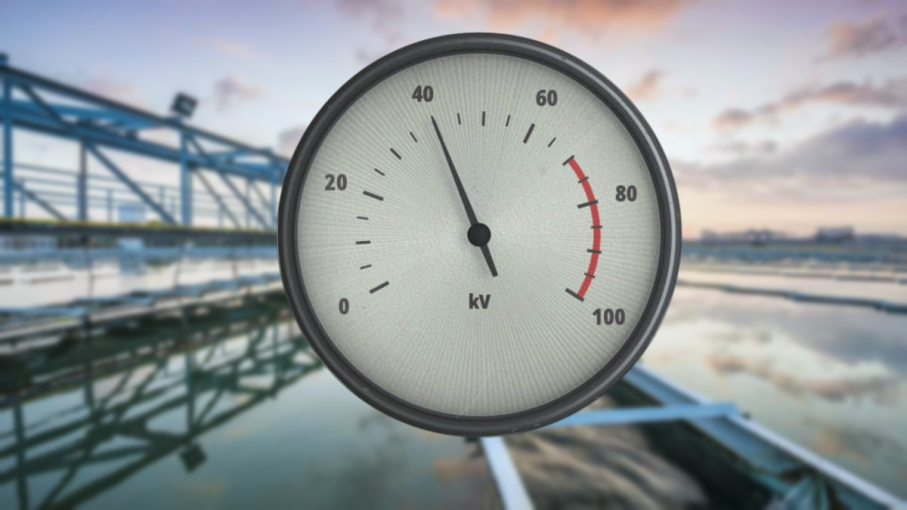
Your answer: 40 (kV)
